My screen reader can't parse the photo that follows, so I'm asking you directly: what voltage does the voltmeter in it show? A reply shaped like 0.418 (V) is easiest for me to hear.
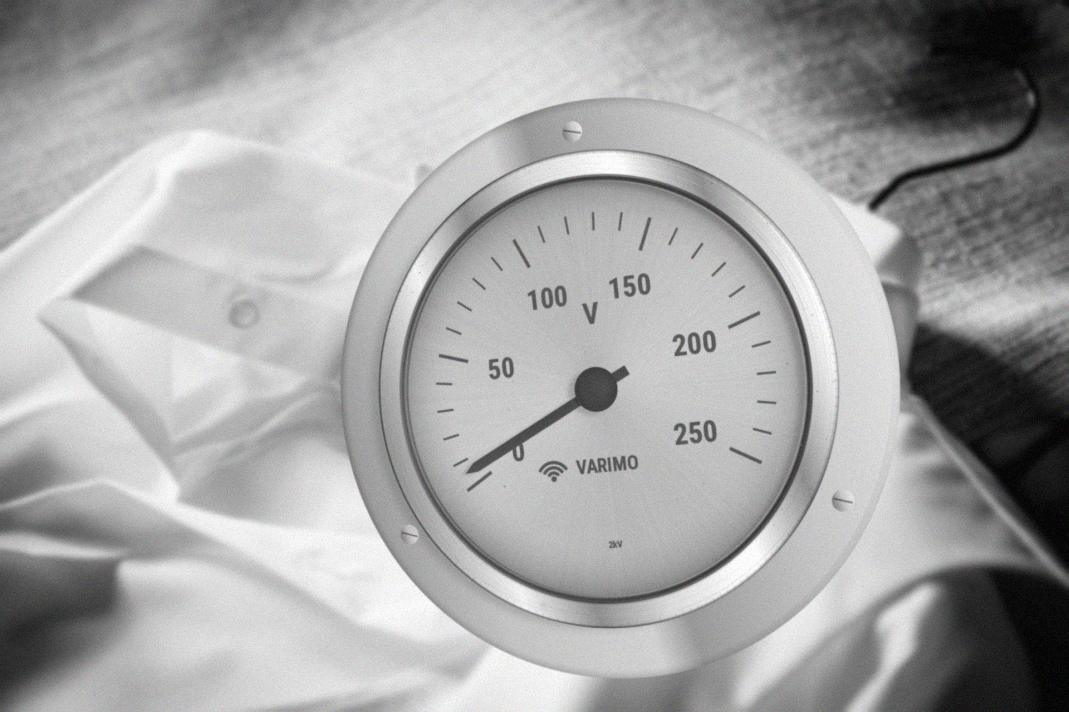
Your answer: 5 (V)
